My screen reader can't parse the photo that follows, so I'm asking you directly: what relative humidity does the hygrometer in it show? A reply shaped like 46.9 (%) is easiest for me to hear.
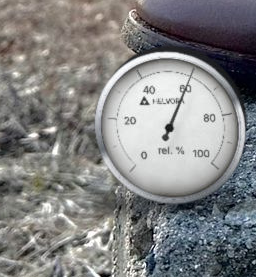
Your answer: 60 (%)
